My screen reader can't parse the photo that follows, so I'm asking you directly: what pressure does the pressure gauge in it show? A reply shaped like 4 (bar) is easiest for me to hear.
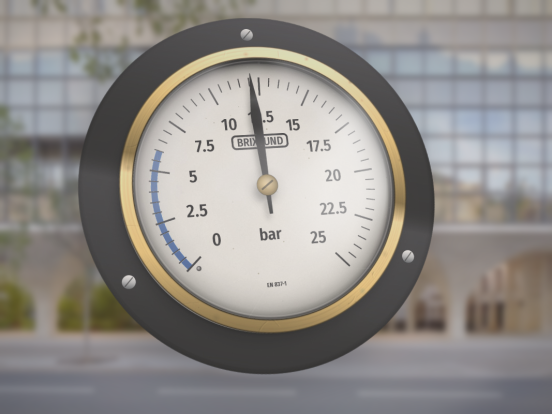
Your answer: 12 (bar)
